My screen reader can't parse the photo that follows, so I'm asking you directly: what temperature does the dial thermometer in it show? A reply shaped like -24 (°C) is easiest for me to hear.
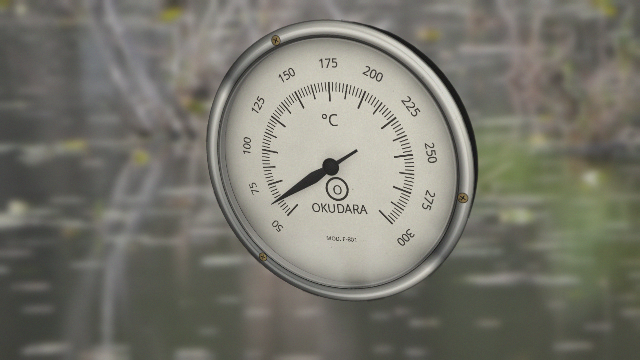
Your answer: 62.5 (°C)
